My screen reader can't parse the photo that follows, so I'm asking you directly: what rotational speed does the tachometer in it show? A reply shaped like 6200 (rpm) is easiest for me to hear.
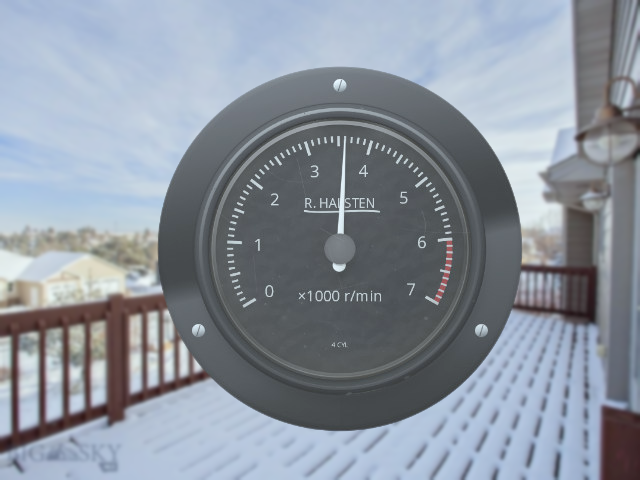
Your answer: 3600 (rpm)
